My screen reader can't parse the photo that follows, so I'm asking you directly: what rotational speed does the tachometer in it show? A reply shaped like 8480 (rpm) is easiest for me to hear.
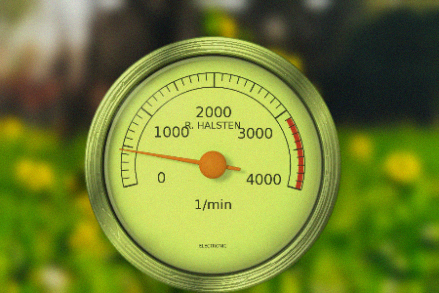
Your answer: 450 (rpm)
